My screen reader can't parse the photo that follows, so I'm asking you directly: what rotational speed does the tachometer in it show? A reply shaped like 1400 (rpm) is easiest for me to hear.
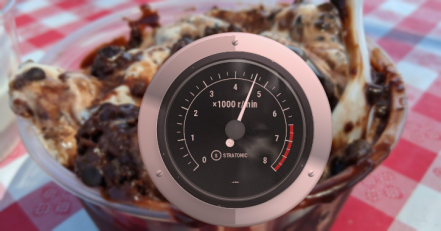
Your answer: 4625 (rpm)
